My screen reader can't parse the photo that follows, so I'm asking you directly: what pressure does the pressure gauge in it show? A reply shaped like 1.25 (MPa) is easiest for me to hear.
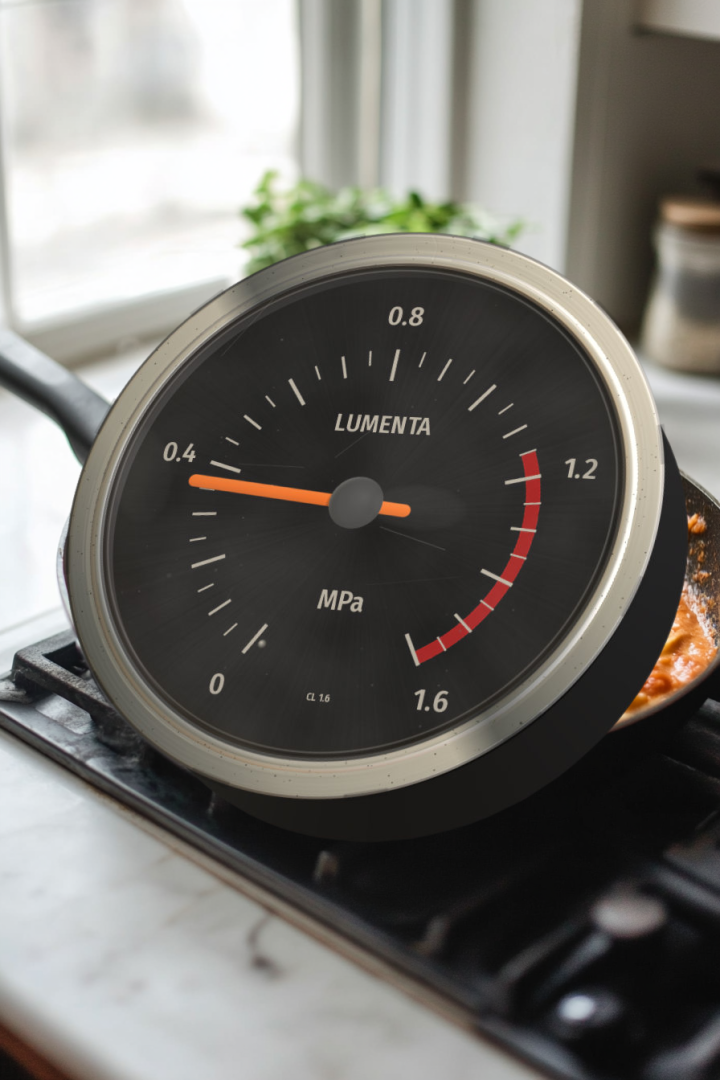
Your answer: 0.35 (MPa)
